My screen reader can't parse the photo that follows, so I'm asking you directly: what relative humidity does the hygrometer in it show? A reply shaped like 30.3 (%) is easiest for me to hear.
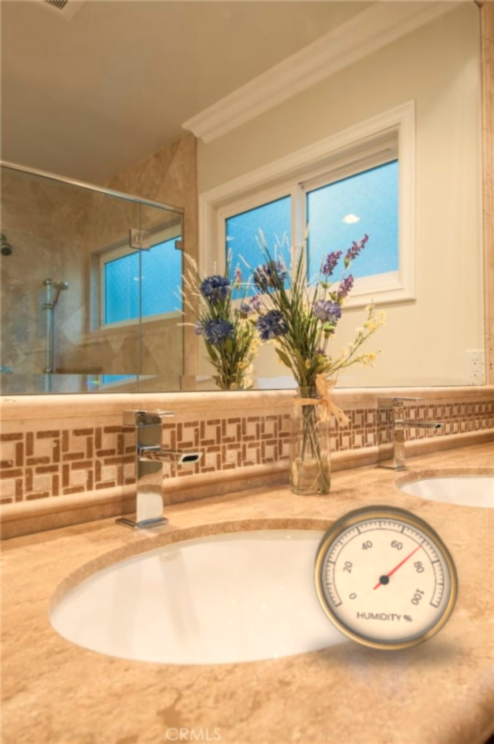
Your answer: 70 (%)
